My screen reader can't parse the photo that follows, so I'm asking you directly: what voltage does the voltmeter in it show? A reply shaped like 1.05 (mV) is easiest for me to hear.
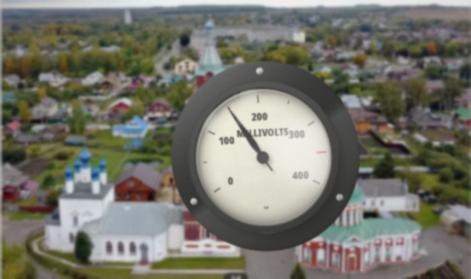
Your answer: 150 (mV)
